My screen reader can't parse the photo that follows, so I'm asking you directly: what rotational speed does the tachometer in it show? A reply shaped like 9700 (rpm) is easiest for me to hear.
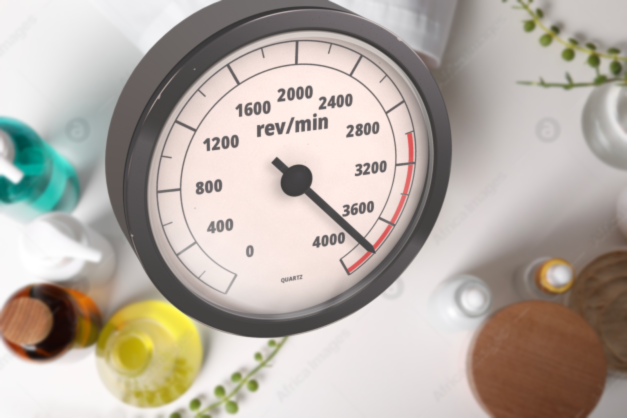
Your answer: 3800 (rpm)
